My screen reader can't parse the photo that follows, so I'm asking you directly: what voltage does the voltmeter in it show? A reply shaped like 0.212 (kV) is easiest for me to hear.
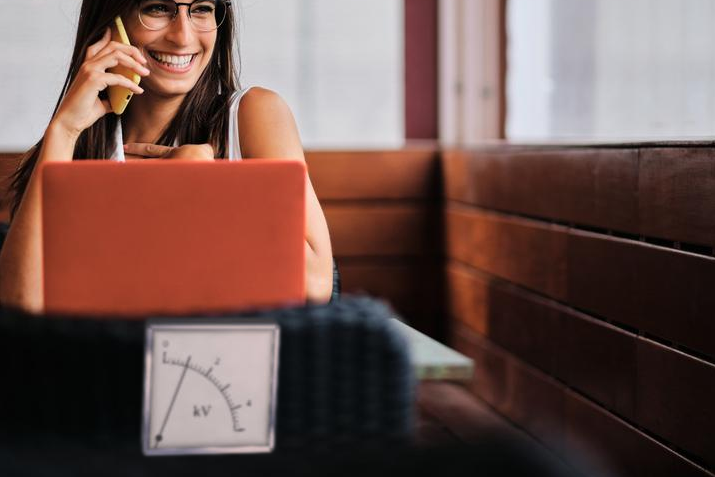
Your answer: 1 (kV)
